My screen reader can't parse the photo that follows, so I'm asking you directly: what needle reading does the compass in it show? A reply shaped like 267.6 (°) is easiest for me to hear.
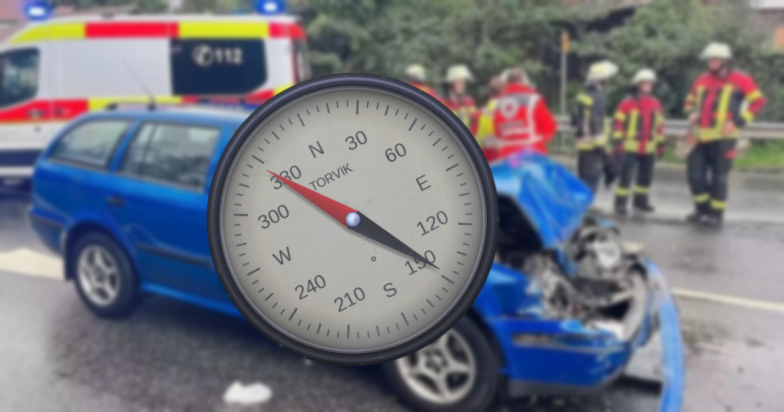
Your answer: 327.5 (°)
